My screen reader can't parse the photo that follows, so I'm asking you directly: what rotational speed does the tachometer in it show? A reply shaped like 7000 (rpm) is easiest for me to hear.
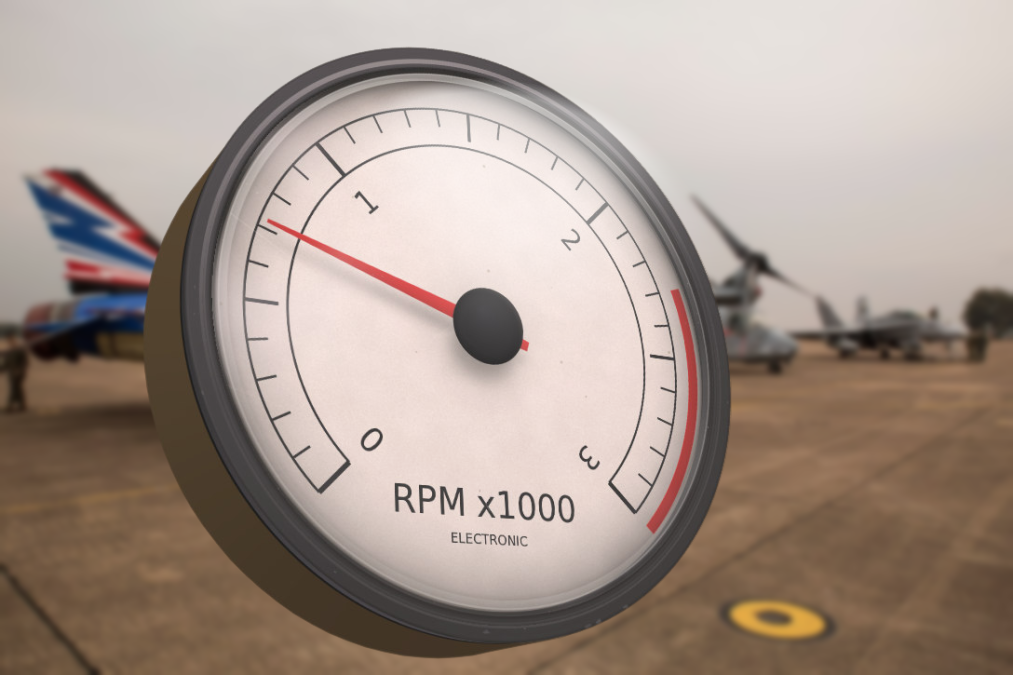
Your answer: 700 (rpm)
